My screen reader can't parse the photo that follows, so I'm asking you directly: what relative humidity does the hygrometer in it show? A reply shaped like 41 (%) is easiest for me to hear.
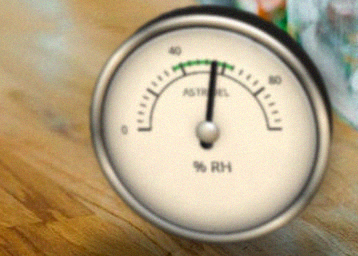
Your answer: 56 (%)
